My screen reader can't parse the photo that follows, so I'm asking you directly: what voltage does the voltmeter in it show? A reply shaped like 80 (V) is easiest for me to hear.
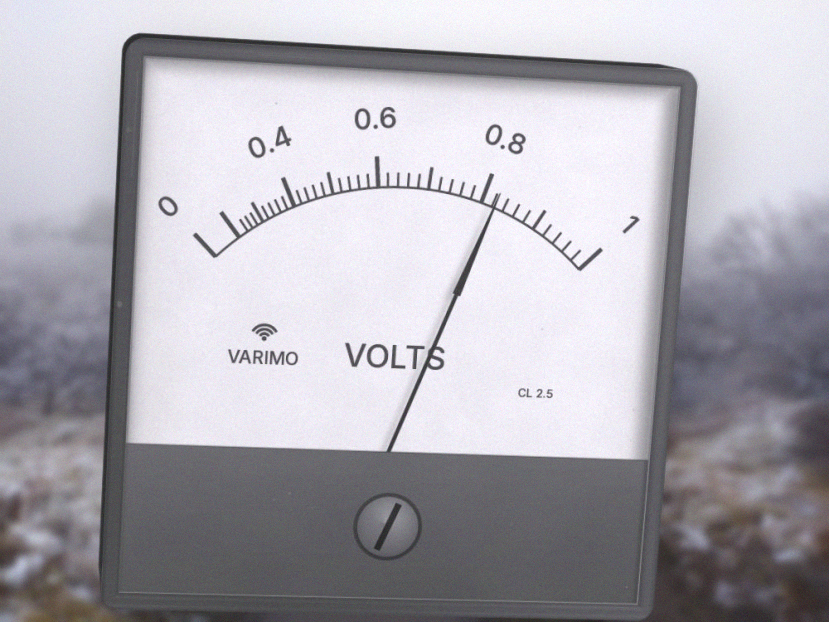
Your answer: 0.82 (V)
